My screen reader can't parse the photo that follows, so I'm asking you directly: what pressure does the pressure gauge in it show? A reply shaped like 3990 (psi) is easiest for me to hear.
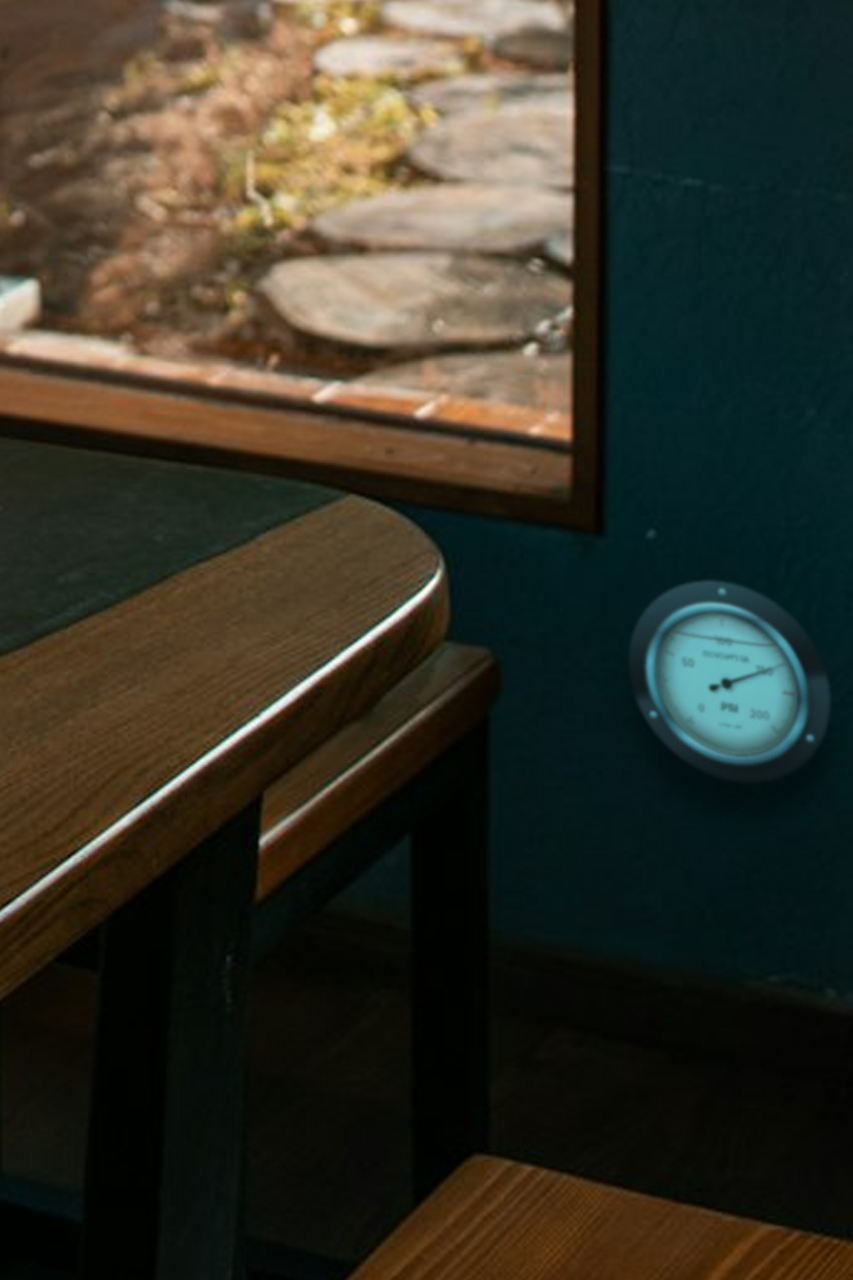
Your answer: 150 (psi)
